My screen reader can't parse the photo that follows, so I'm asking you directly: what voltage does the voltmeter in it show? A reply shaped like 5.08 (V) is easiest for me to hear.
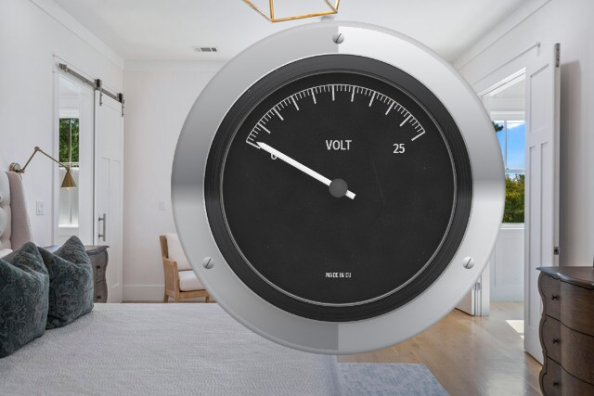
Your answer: 0.5 (V)
